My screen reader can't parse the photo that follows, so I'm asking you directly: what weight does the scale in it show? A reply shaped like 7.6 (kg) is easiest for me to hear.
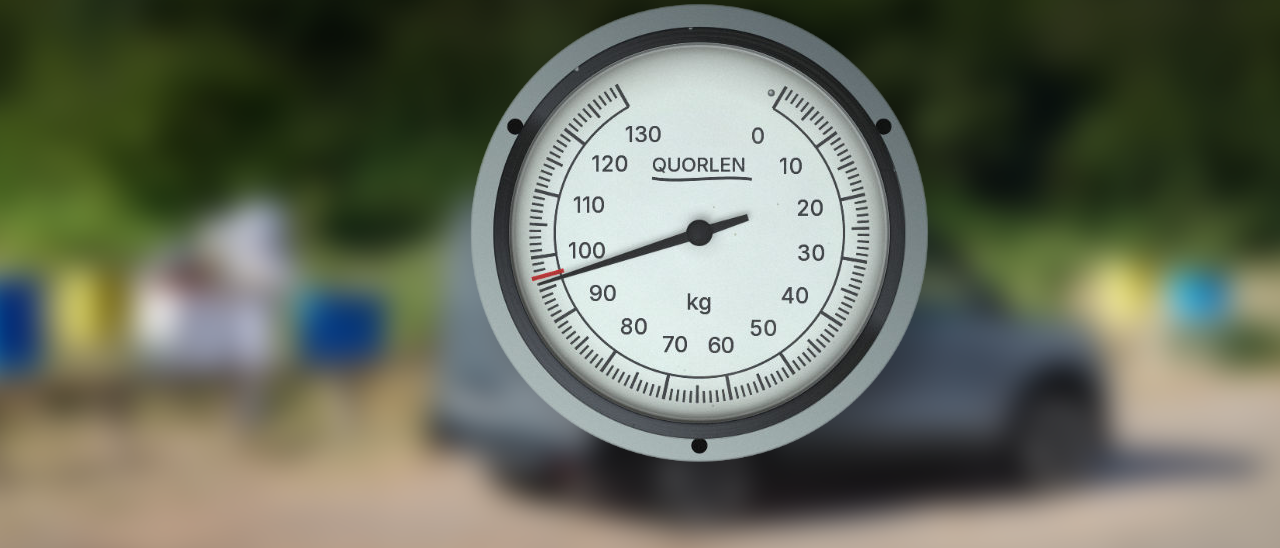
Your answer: 96 (kg)
